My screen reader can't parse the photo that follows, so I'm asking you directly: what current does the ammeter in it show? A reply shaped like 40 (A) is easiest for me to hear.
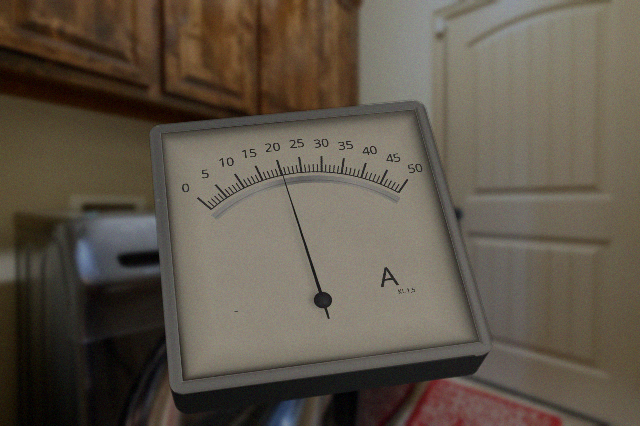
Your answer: 20 (A)
